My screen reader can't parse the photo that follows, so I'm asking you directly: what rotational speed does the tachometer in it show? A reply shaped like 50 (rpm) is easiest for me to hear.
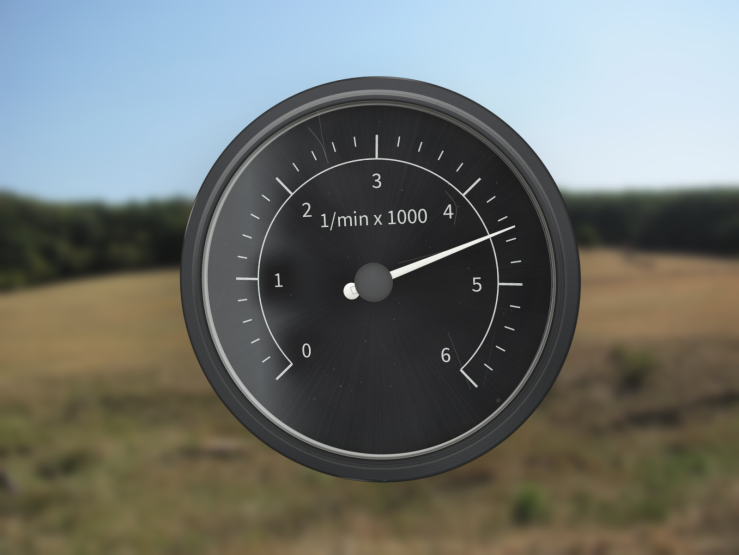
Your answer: 4500 (rpm)
